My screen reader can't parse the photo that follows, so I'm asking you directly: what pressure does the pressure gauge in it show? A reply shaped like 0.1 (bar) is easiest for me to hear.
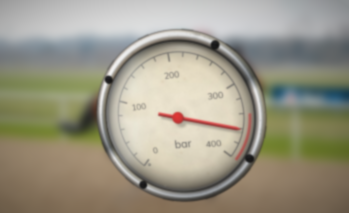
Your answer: 360 (bar)
